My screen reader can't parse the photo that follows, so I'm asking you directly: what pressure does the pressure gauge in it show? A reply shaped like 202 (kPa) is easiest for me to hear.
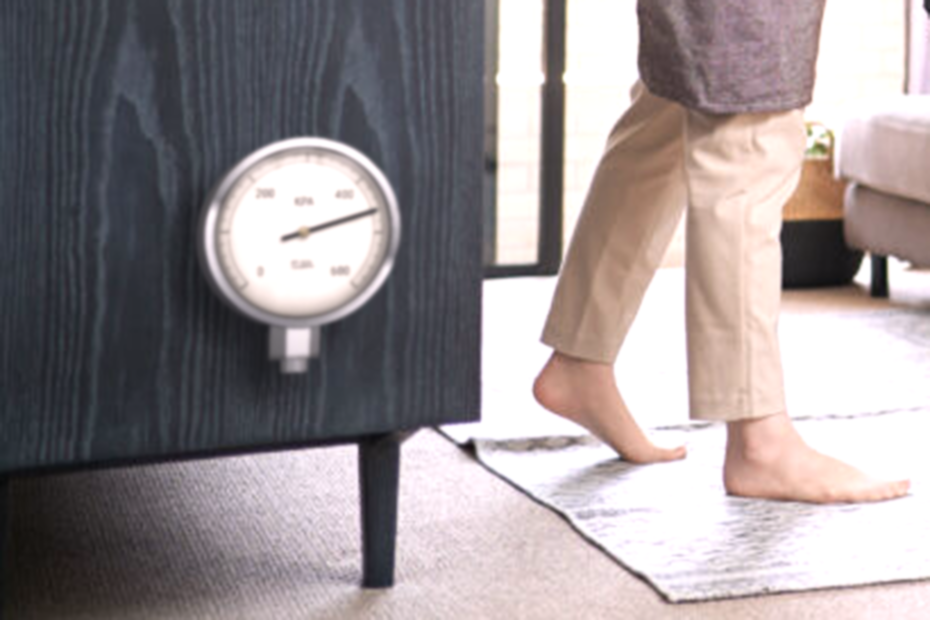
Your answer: 460 (kPa)
